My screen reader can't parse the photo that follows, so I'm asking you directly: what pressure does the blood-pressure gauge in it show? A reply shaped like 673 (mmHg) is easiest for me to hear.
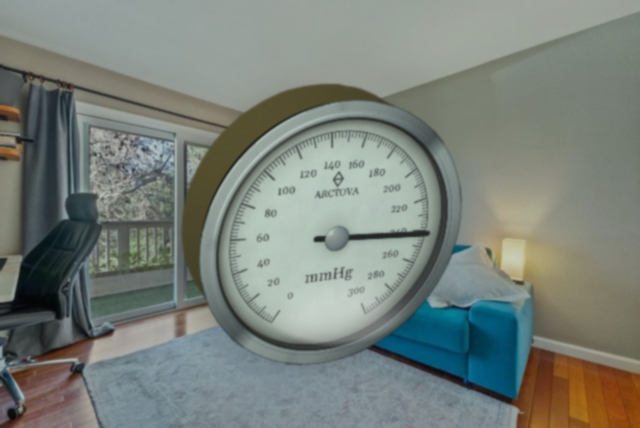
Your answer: 240 (mmHg)
